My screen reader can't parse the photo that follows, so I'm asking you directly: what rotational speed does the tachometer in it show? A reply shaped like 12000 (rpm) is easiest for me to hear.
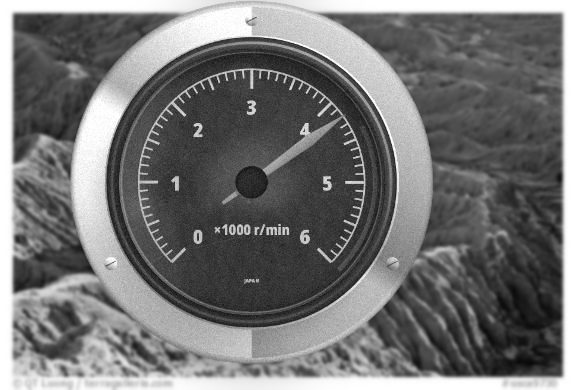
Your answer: 4200 (rpm)
